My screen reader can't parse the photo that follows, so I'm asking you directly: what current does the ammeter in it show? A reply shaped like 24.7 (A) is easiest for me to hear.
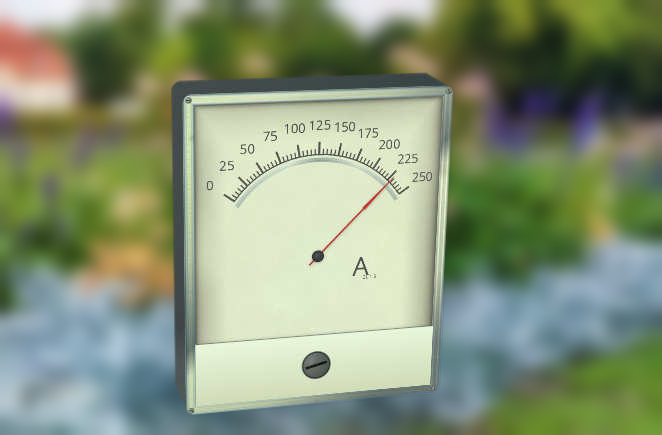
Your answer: 225 (A)
